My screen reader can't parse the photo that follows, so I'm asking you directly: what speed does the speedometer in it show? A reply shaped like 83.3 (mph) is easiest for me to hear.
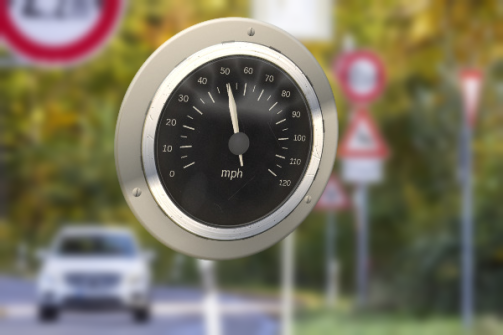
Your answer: 50 (mph)
